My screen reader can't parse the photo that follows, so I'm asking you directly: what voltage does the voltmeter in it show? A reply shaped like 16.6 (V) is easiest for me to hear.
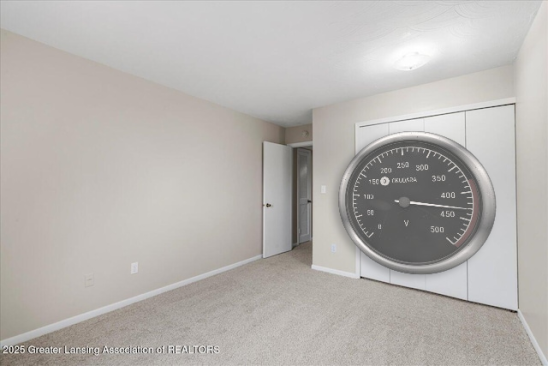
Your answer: 430 (V)
